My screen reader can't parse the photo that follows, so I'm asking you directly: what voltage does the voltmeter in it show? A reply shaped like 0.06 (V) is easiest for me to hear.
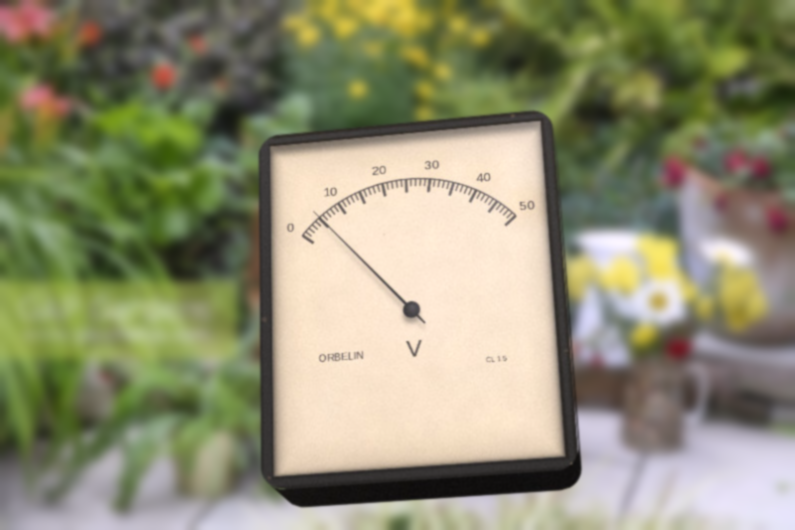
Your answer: 5 (V)
